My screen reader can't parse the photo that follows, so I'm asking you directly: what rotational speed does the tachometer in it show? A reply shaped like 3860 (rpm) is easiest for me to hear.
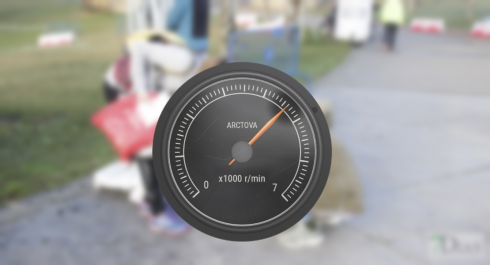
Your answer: 4600 (rpm)
